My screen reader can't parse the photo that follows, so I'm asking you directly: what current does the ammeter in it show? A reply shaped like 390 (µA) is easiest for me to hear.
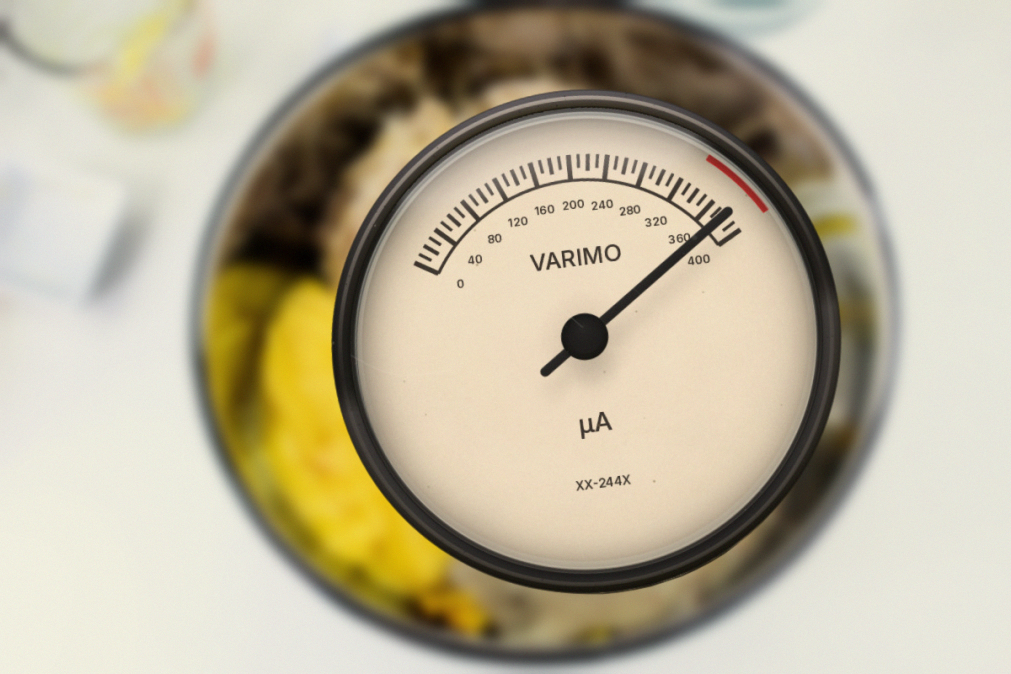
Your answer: 380 (µA)
